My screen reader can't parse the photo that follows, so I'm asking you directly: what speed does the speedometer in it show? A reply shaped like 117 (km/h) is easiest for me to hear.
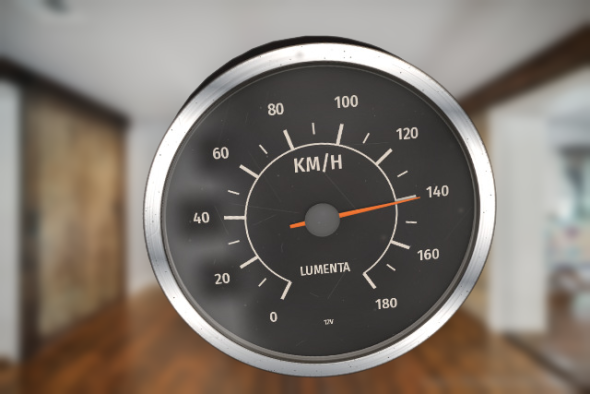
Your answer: 140 (km/h)
